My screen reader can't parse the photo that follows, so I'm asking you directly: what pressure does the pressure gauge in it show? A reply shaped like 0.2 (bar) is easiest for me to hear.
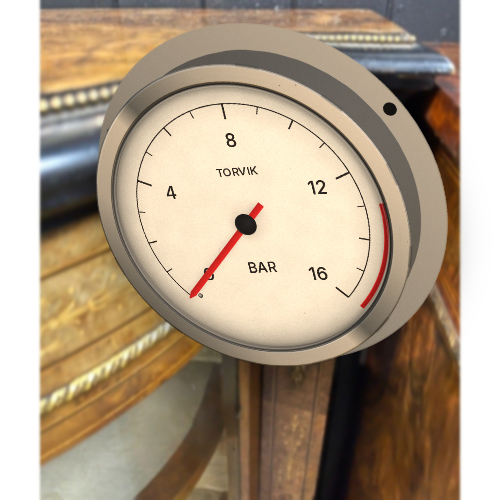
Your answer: 0 (bar)
